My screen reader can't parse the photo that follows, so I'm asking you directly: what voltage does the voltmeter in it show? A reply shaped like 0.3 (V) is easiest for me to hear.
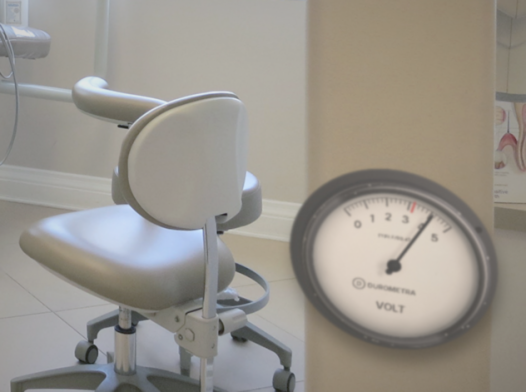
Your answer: 4 (V)
